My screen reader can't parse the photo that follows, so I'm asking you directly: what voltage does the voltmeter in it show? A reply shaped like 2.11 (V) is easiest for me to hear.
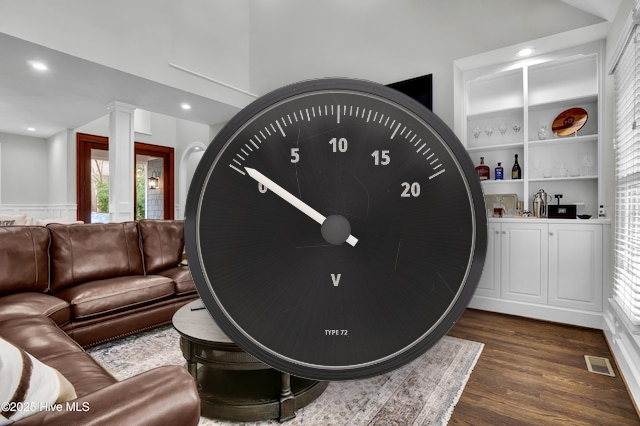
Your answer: 0.5 (V)
